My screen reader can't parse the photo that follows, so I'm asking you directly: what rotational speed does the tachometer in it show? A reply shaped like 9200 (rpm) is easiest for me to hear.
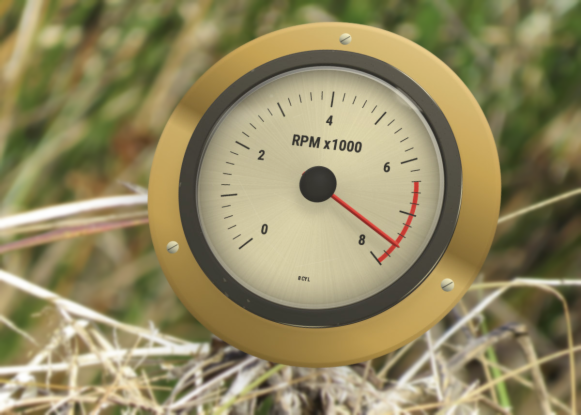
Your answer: 7600 (rpm)
